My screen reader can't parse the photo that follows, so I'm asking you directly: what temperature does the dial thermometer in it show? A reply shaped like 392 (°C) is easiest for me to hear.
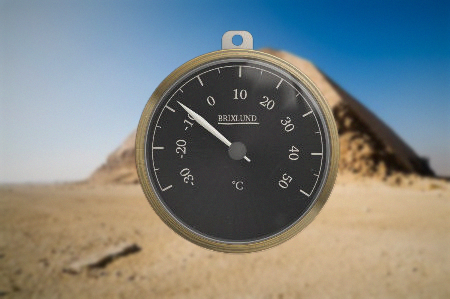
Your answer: -7.5 (°C)
